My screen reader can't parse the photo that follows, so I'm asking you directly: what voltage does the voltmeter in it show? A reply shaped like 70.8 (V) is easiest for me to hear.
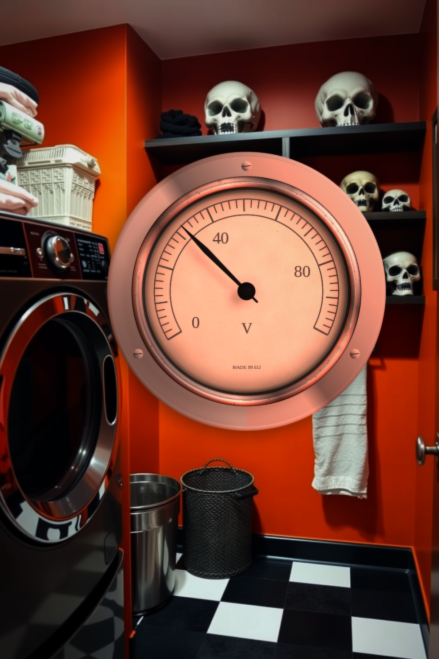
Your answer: 32 (V)
